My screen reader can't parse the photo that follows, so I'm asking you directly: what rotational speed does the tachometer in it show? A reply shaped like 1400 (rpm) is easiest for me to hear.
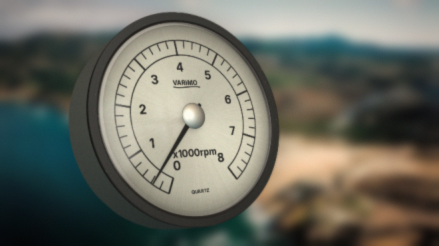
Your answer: 400 (rpm)
